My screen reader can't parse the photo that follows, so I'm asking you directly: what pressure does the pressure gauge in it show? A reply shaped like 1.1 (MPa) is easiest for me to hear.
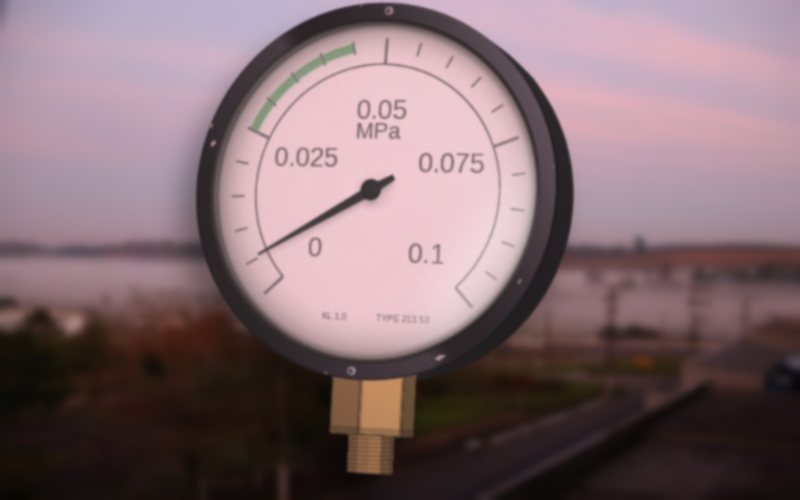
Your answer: 0.005 (MPa)
